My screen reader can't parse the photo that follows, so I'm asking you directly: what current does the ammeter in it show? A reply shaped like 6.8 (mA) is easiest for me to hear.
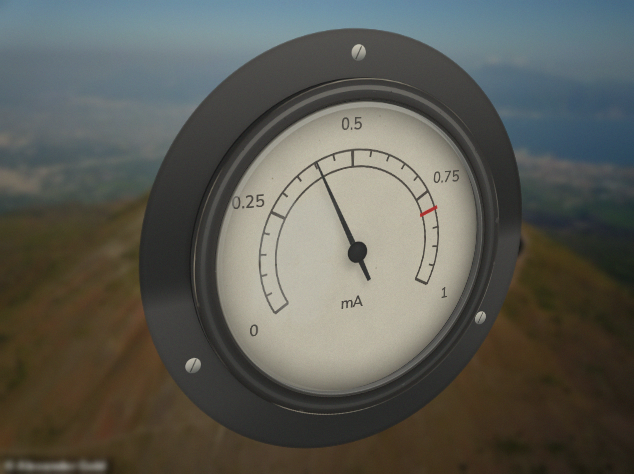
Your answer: 0.4 (mA)
